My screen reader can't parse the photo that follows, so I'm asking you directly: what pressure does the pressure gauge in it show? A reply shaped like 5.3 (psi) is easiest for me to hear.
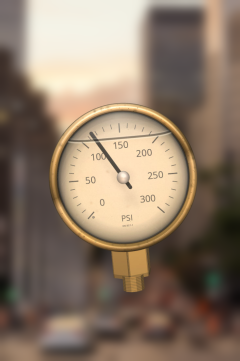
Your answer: 115 (psi)
